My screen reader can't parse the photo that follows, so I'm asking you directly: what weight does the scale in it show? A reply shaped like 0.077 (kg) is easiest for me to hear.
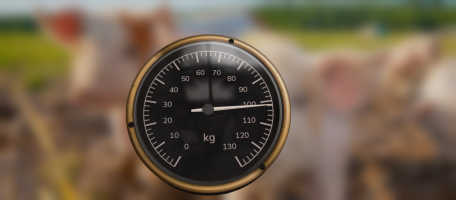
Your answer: 102 (kg)
